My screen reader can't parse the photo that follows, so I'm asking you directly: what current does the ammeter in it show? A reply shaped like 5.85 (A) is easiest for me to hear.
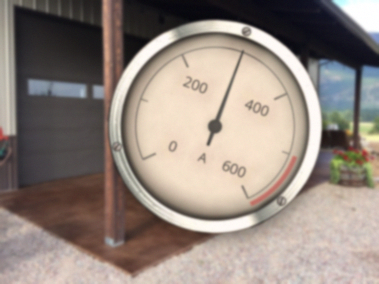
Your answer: 300 (A)
